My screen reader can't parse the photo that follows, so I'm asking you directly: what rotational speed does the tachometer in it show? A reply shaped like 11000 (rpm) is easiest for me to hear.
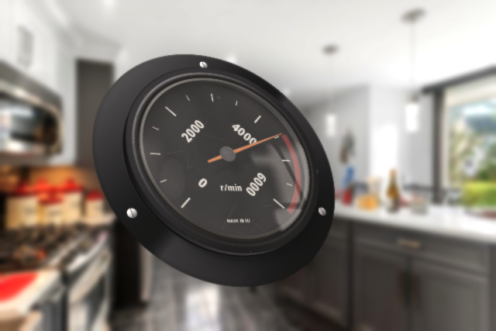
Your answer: 4500 (rpm)
